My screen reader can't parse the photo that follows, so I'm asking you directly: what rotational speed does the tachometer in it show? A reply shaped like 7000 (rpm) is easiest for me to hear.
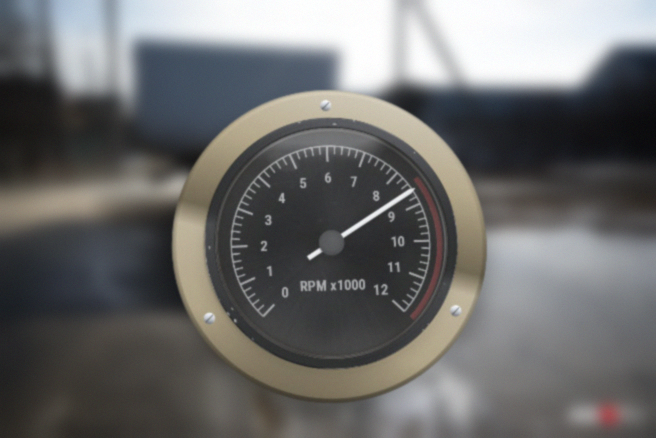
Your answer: 8600 (rpm)
